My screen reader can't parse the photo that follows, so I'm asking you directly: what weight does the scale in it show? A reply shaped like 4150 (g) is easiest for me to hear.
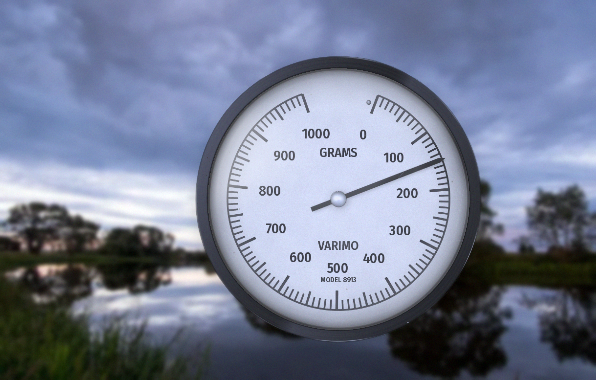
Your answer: 150 (g)
